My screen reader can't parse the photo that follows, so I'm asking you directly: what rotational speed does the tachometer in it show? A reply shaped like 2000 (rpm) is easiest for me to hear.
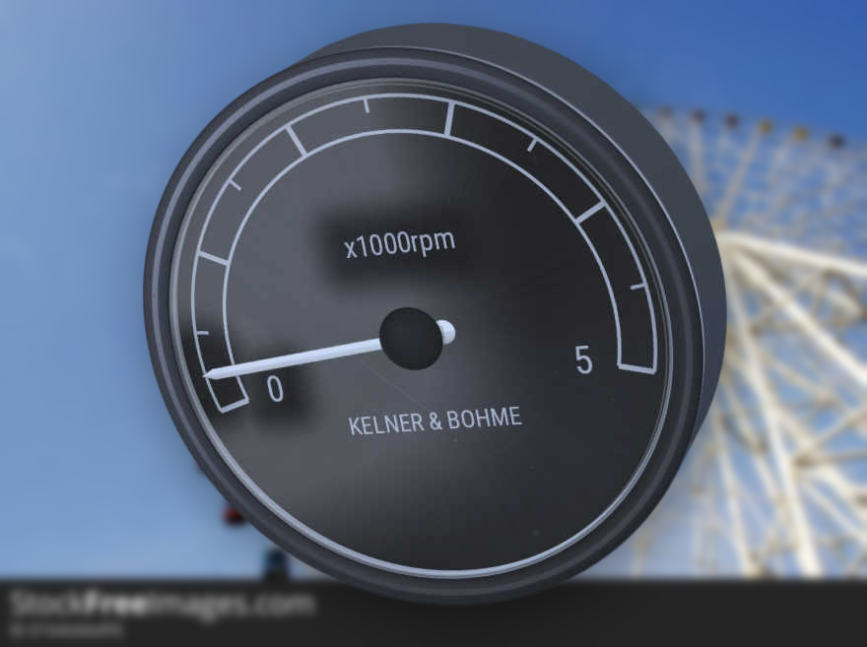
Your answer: 250 (rpm)
